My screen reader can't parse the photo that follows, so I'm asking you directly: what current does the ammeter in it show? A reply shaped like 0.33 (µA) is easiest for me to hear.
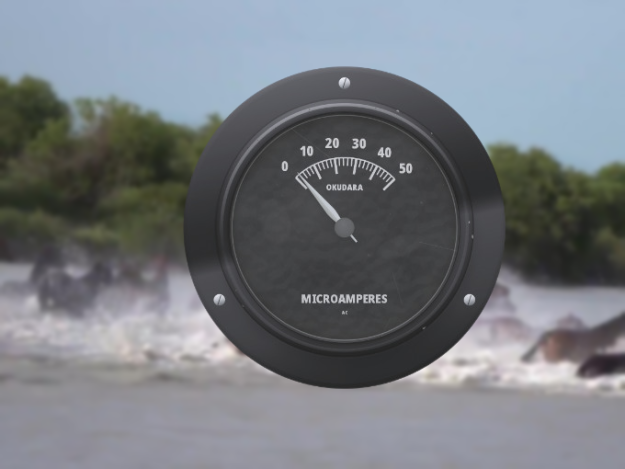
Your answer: 2 (µA)
